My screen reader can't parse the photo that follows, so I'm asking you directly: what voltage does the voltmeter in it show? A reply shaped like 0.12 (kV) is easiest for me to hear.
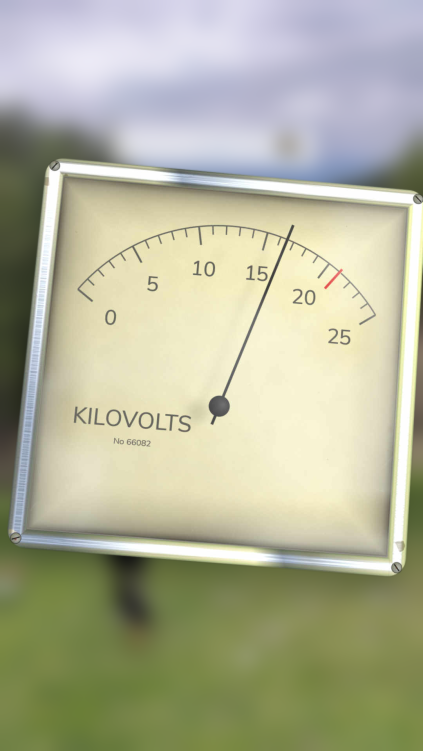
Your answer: 16.5 (kV)
